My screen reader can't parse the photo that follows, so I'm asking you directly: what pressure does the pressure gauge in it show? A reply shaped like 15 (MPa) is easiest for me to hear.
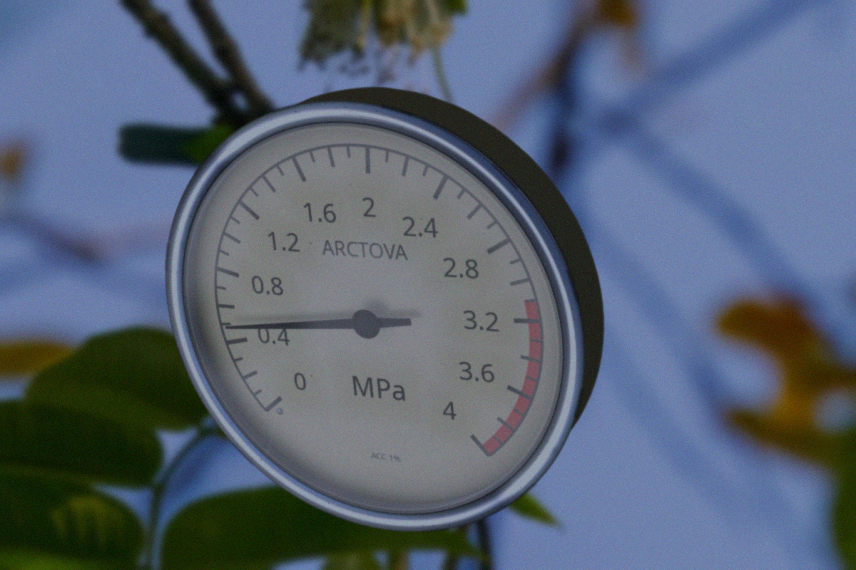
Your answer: 0.5 (MPa)
